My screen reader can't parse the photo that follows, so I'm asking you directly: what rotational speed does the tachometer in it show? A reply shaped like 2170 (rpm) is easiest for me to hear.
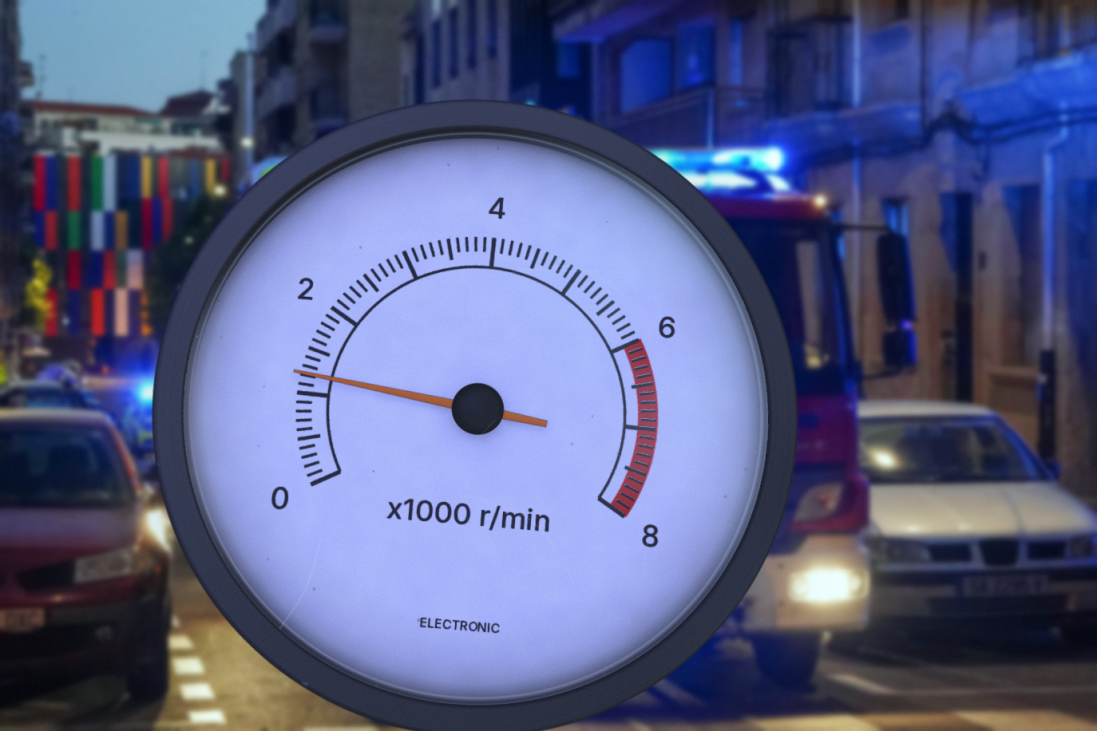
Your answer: 1200 (rpm)
